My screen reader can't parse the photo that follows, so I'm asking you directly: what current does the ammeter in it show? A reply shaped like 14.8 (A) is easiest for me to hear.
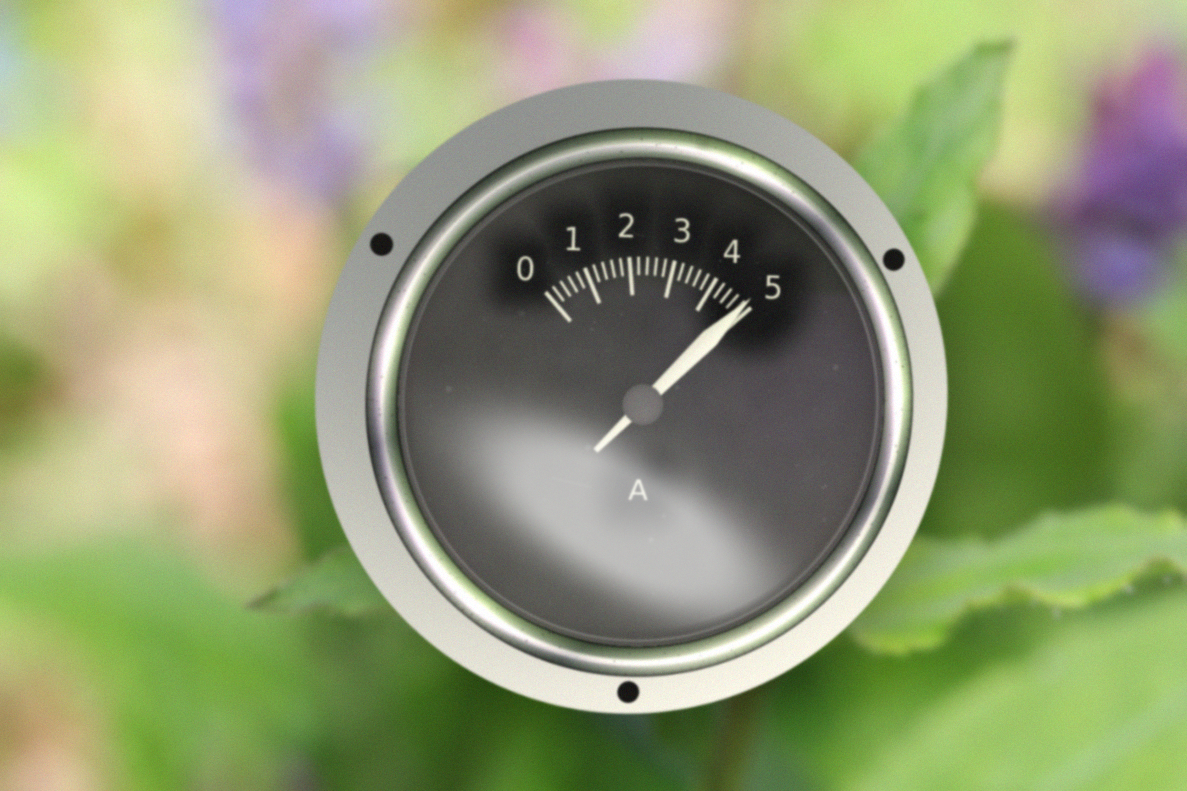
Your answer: 4.8 (A)
